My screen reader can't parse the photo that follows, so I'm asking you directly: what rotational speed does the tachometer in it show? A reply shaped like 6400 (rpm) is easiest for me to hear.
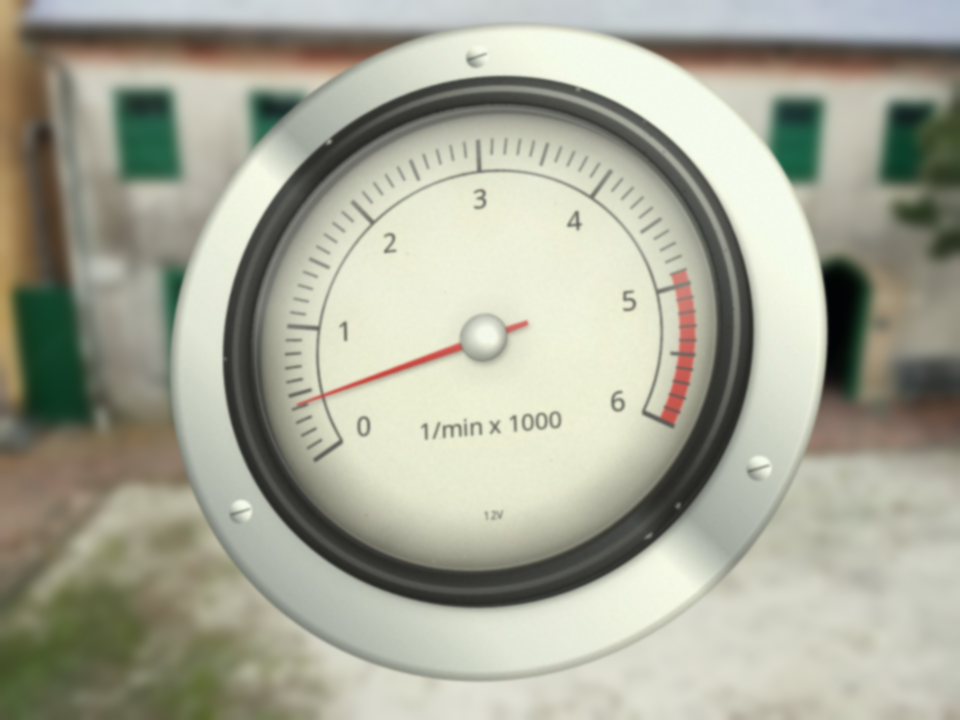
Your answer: 400 (rpm)
